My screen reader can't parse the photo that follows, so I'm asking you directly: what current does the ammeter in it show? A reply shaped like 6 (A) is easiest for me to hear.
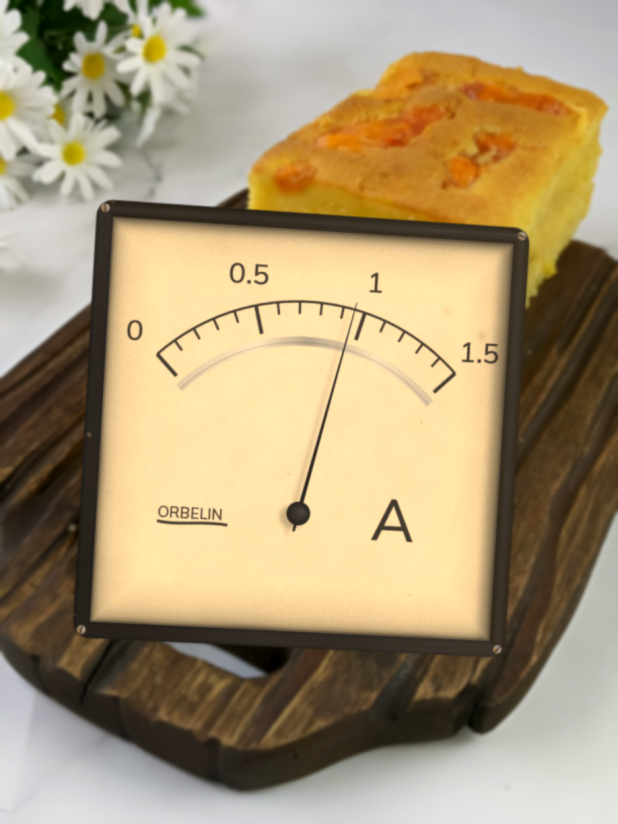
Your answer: 0.95 (A)
